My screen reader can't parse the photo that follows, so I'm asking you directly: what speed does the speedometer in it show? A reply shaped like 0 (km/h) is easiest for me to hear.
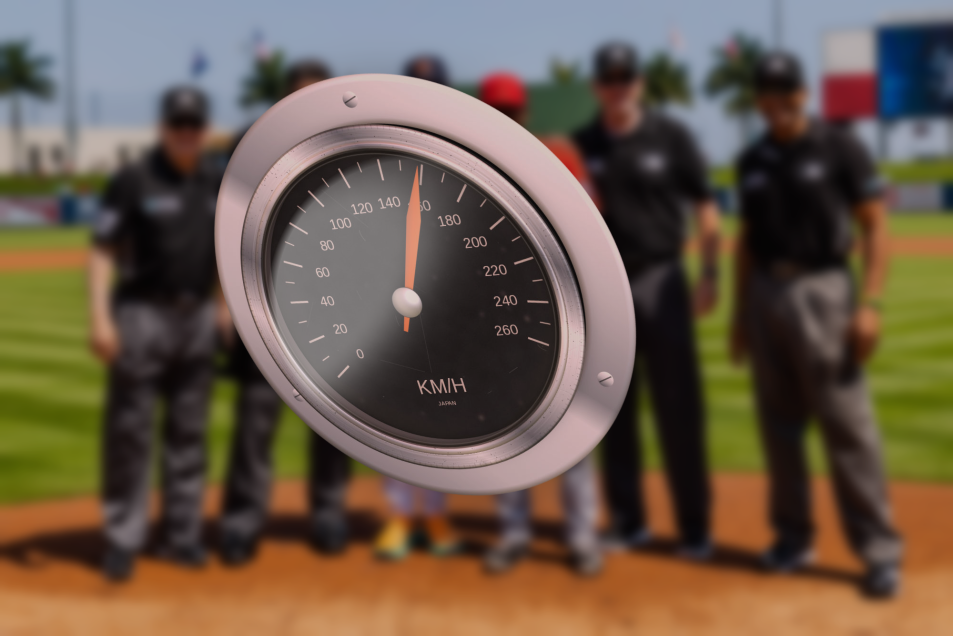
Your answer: 160 (km/h)
